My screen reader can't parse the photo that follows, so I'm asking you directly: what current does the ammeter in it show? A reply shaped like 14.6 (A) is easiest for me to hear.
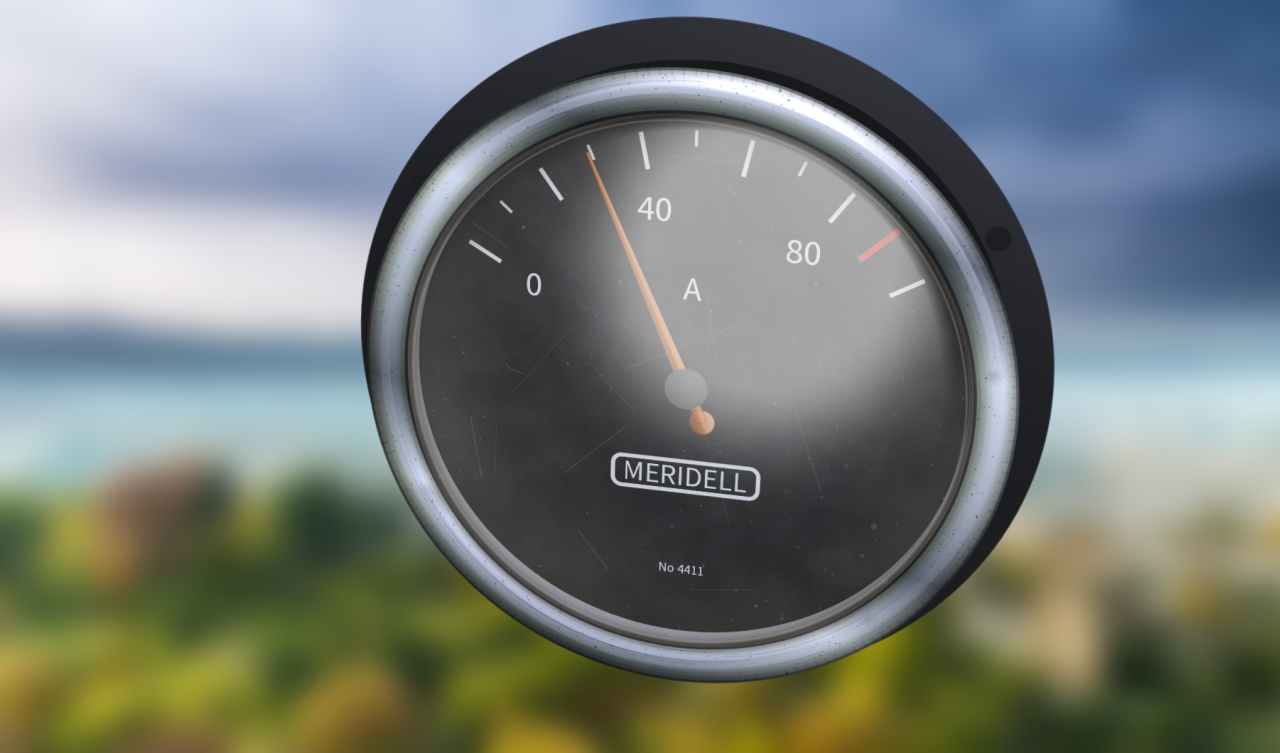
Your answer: 30 (A)
